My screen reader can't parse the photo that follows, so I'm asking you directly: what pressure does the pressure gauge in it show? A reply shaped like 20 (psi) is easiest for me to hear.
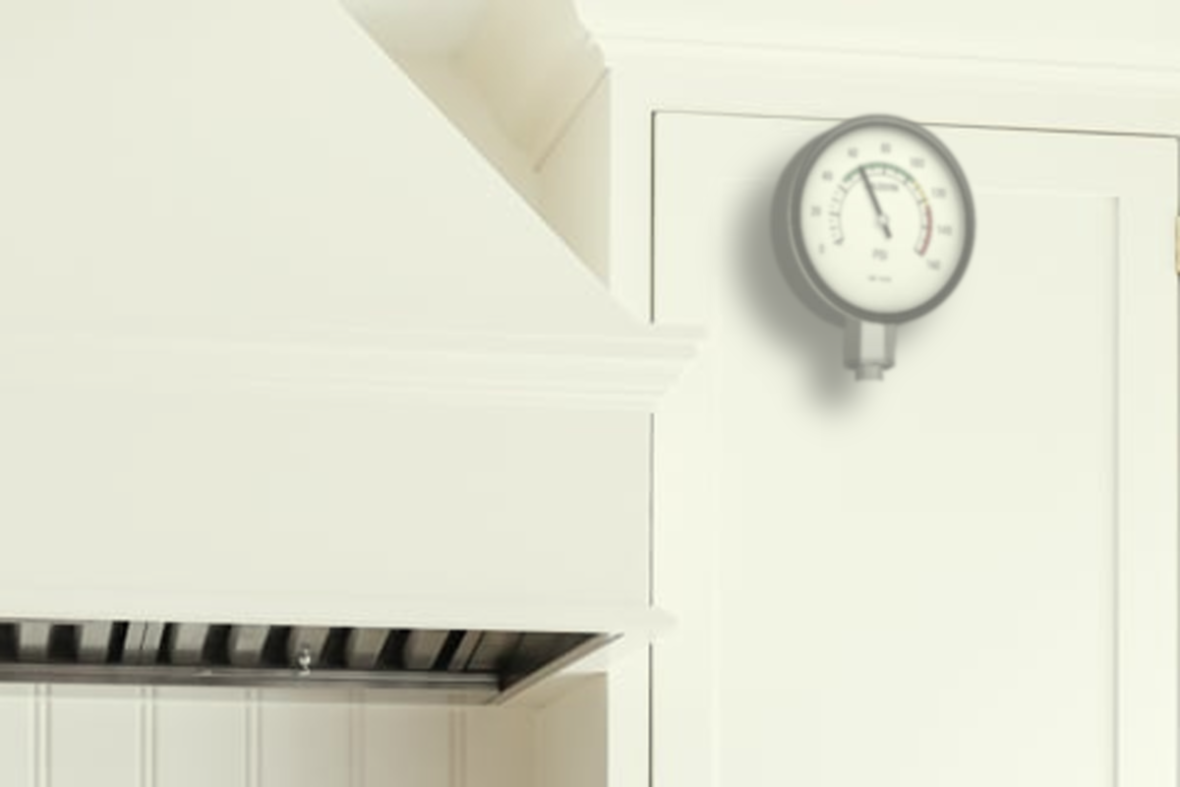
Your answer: 60 (psi)
